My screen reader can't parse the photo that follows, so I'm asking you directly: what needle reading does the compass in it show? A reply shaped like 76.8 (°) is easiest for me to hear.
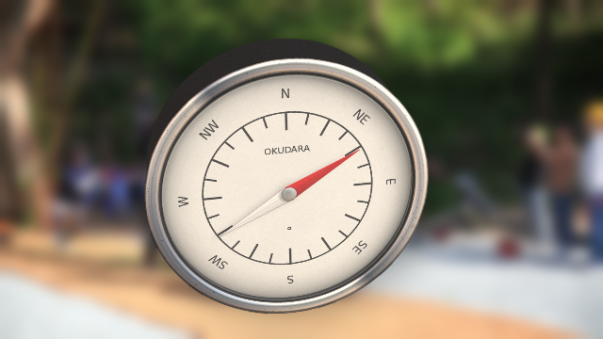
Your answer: 60 (°)
